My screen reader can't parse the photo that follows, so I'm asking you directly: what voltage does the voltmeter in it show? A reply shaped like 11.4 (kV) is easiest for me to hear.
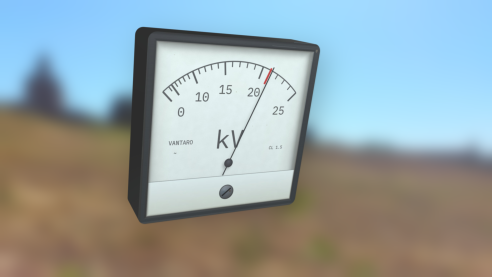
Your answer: 21 (kV)
